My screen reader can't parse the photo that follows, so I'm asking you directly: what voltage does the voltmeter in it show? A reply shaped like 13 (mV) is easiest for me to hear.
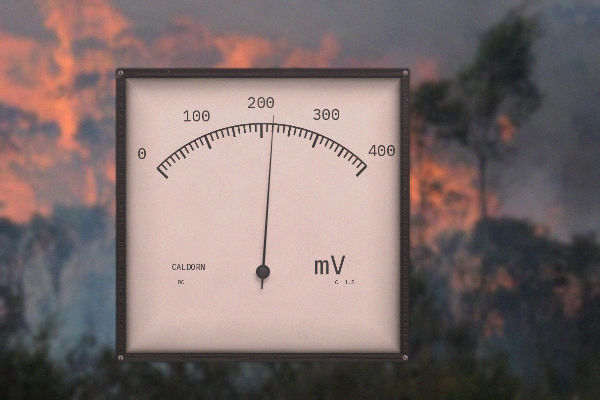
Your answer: 220 (mV)
